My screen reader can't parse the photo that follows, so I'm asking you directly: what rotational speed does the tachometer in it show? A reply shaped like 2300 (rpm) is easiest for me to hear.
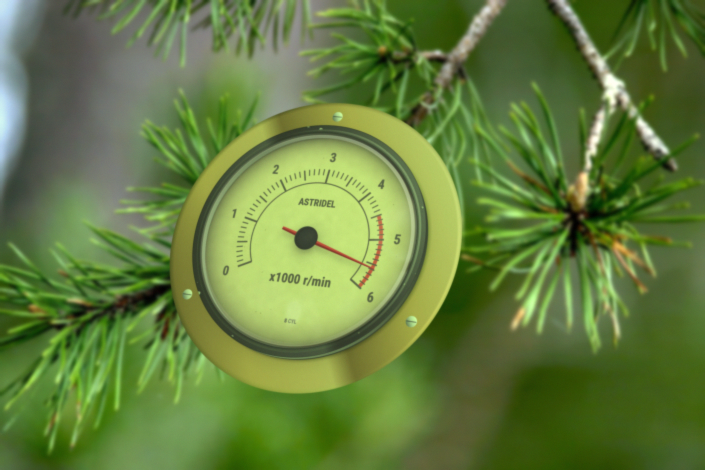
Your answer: 5600 (rpm)
